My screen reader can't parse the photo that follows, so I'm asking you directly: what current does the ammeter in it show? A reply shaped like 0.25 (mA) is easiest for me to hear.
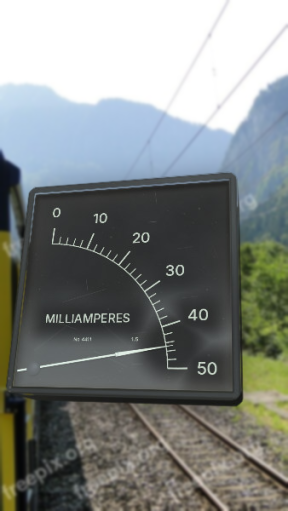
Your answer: 45 (mA)
